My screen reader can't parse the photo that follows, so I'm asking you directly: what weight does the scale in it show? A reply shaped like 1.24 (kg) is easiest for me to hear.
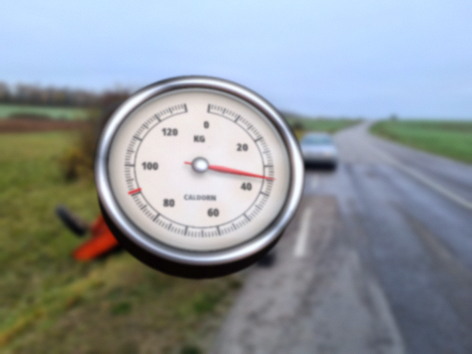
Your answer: 35 (kg)
